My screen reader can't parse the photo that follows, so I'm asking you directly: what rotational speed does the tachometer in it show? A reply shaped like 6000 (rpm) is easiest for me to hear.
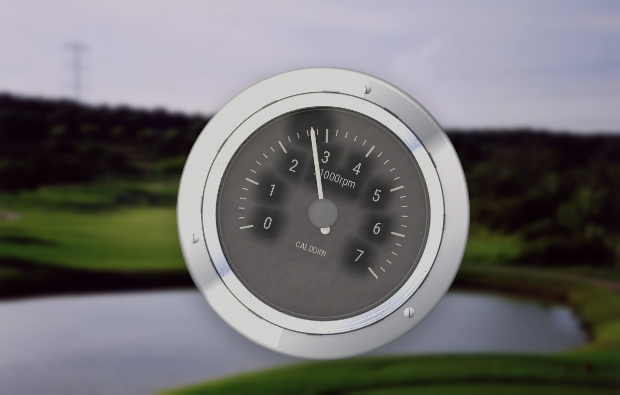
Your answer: 2700 (rpm)
